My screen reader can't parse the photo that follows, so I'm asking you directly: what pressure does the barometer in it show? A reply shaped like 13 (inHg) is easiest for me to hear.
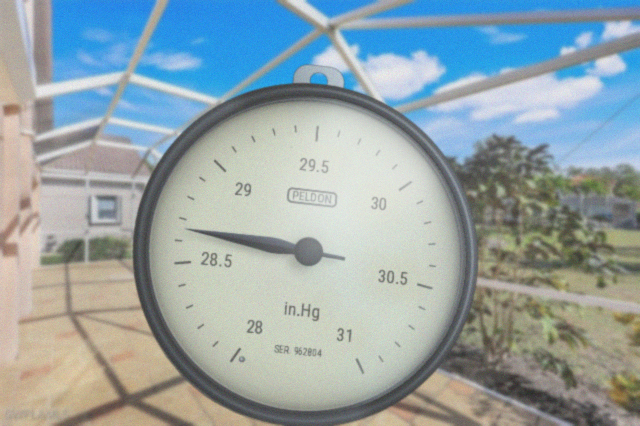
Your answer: 28.65 (inHg)
